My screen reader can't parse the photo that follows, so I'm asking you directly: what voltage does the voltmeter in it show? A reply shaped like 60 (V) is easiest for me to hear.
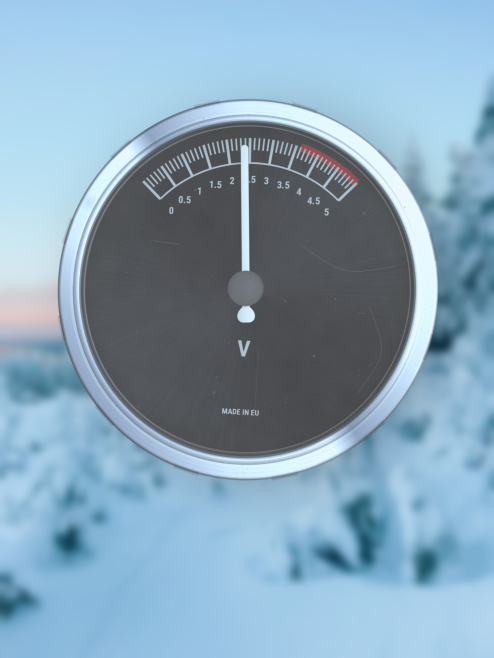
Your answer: 2.4 (V)
